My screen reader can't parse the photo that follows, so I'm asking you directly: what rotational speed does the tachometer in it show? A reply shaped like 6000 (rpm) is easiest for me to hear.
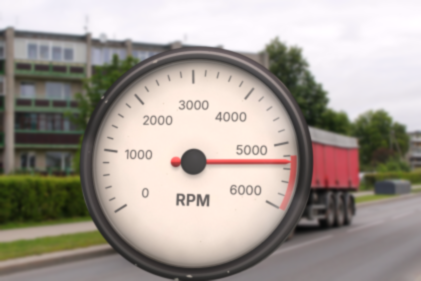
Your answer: 5300 (rpm)
